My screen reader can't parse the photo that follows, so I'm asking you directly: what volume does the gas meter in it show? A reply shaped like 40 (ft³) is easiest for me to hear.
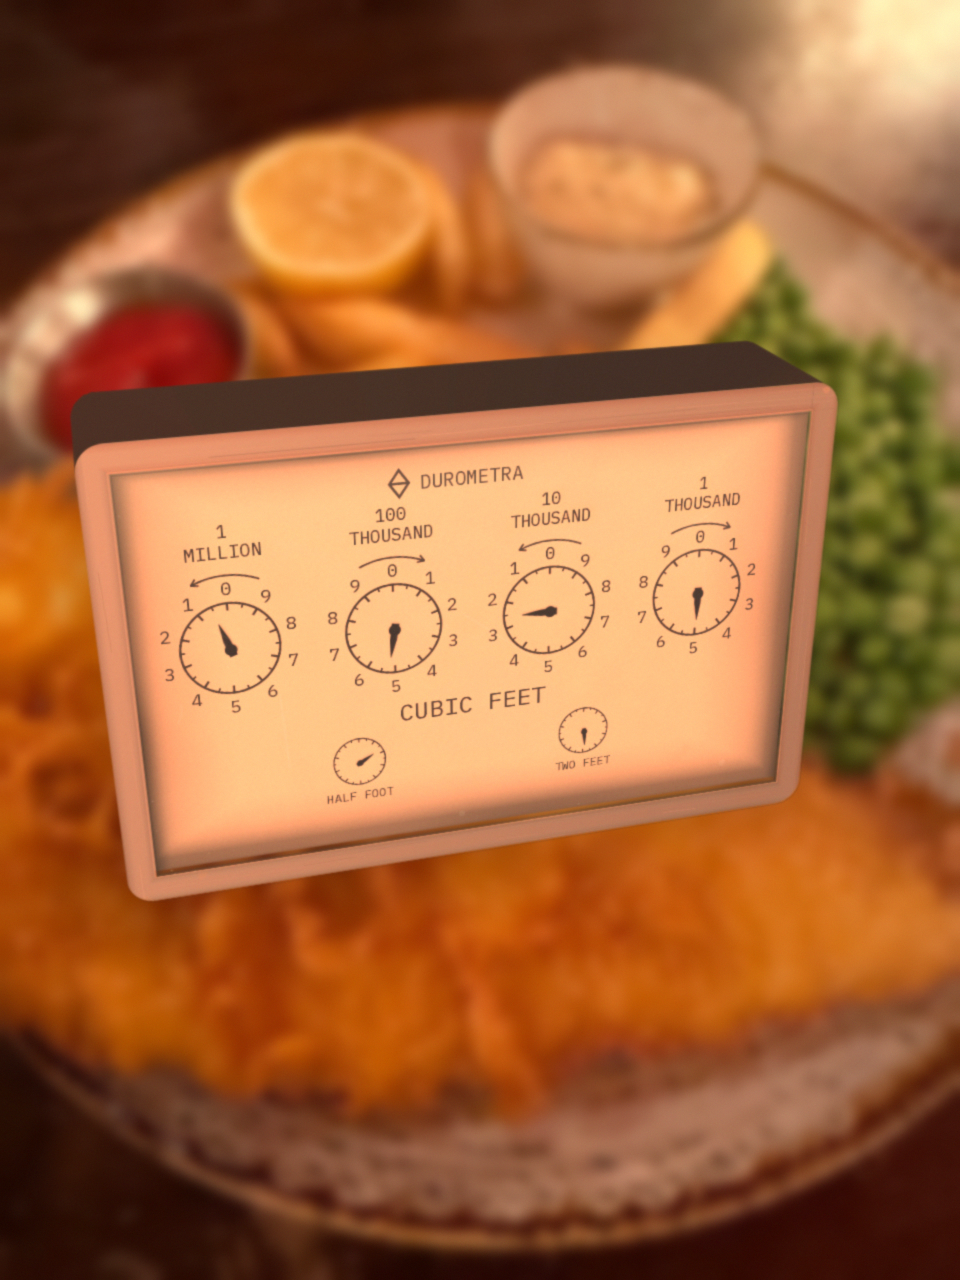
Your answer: 52500 (ft³)
